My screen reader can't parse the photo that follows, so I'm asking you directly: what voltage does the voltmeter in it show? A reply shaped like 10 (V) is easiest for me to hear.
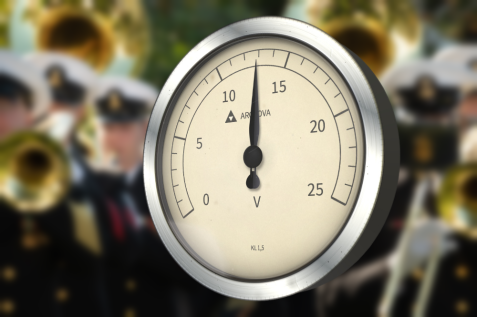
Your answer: 13 (V)
